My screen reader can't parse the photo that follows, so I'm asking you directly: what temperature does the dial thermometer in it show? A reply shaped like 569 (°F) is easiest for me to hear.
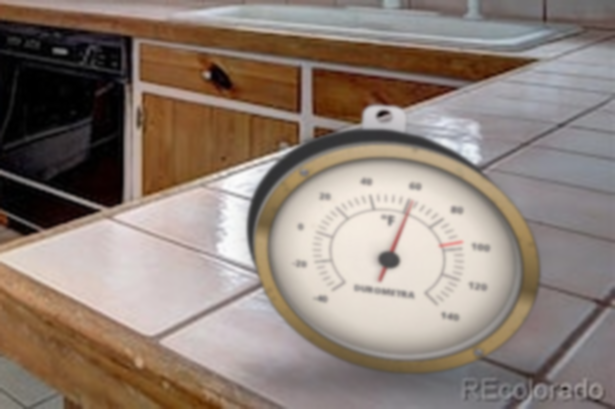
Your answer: 60 (°F)
